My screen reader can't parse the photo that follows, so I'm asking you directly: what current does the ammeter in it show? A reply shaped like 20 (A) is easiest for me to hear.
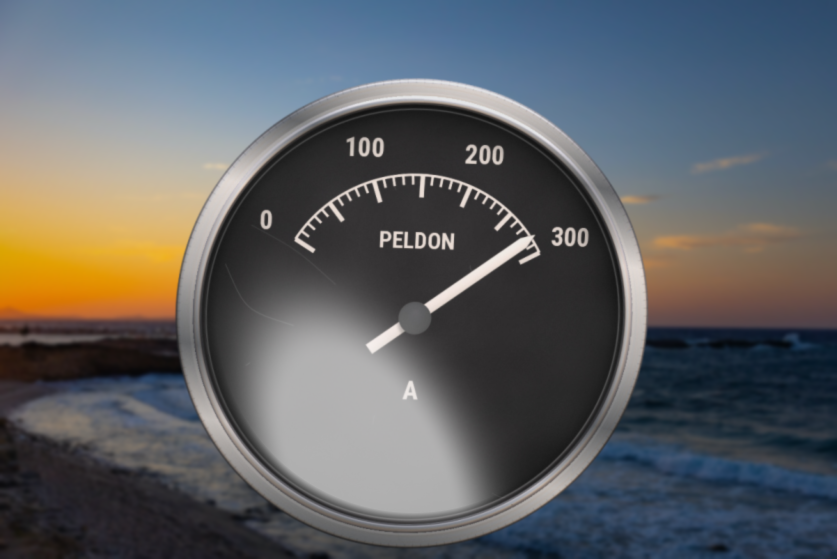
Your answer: 280 (A)
